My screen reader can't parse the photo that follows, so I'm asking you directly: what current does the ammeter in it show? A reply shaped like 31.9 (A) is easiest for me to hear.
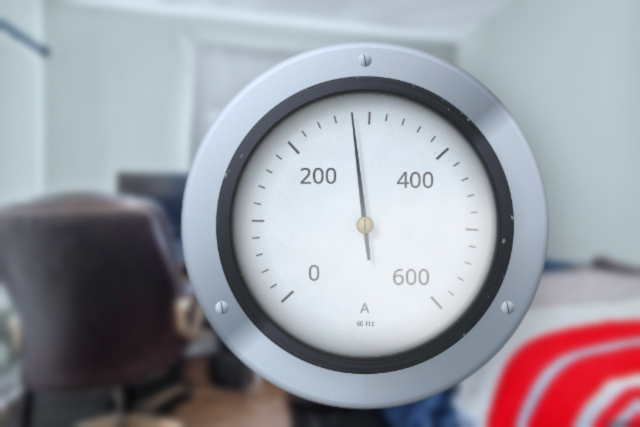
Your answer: 280 (A)
